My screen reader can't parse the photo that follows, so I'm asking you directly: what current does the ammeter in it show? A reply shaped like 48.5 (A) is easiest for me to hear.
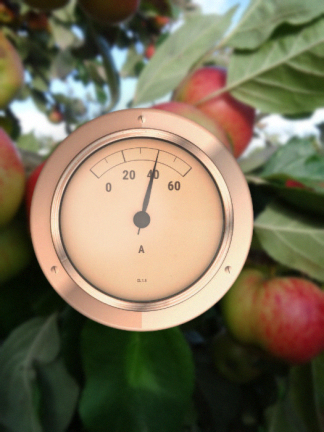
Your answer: 40 (A)
